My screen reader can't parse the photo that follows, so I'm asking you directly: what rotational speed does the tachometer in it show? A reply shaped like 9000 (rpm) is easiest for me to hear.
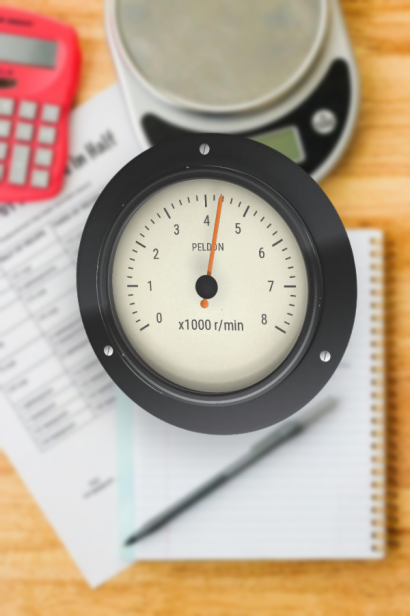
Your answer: 4400 (rpm)
